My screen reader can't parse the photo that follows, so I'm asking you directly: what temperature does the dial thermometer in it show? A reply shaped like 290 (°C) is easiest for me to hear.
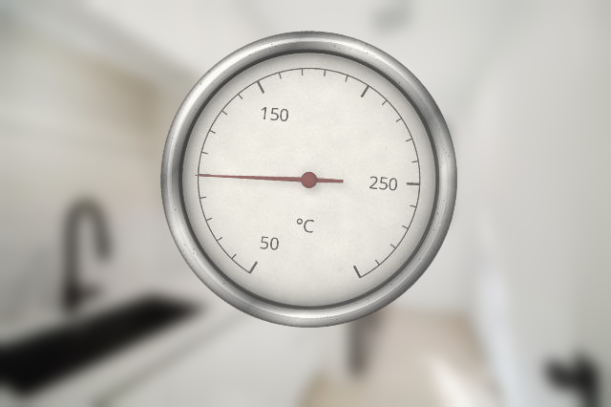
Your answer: 100 (°C)
